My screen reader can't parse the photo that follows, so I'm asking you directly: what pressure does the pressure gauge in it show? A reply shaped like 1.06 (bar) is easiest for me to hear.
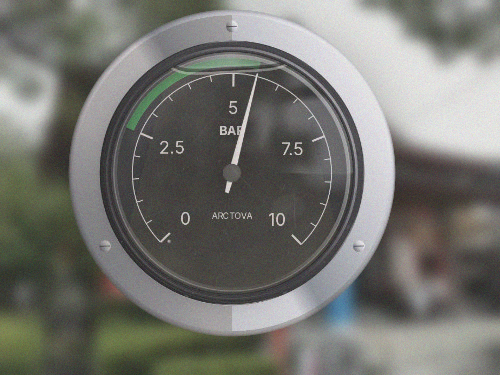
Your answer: 5.5 (bar)
